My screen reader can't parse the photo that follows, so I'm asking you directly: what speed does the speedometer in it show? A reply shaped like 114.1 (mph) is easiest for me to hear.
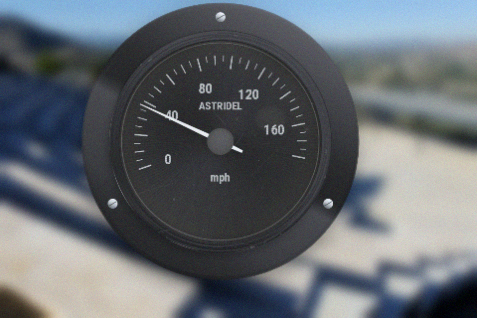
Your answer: 37.5 (mph)
